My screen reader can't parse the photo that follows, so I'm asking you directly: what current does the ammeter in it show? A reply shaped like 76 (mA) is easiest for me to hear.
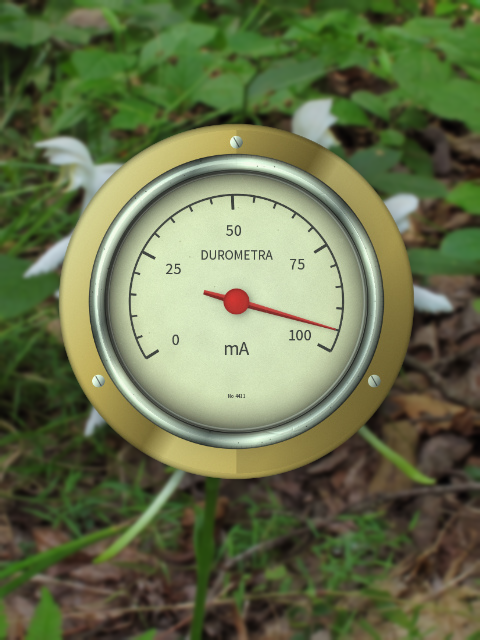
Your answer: 95 (mA)
